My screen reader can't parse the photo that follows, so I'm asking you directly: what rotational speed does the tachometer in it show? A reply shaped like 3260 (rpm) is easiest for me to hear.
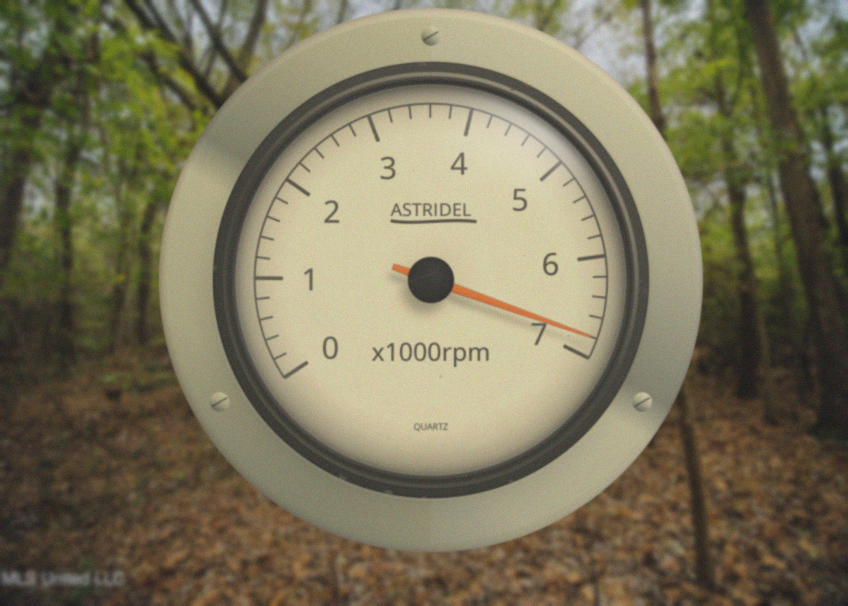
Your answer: 6800 (rpm)
